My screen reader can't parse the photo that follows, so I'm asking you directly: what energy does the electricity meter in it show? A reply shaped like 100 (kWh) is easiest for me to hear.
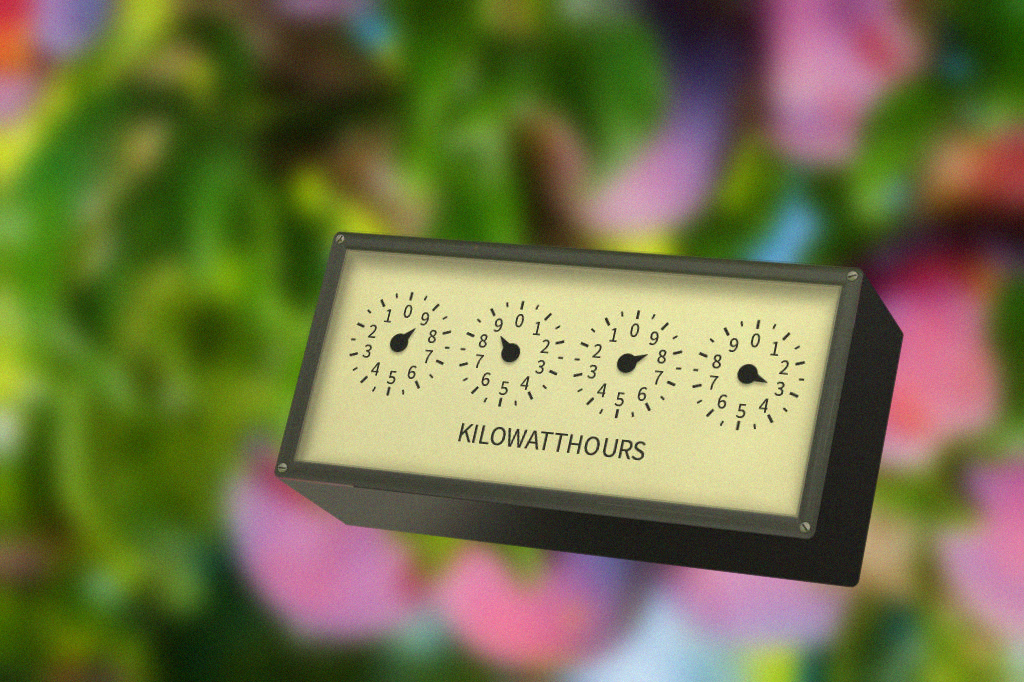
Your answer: 8883 (kWh)
